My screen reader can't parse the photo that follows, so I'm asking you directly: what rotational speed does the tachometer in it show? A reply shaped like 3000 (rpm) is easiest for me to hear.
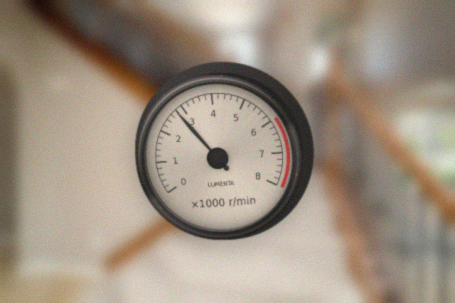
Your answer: 2800 (rpm)
